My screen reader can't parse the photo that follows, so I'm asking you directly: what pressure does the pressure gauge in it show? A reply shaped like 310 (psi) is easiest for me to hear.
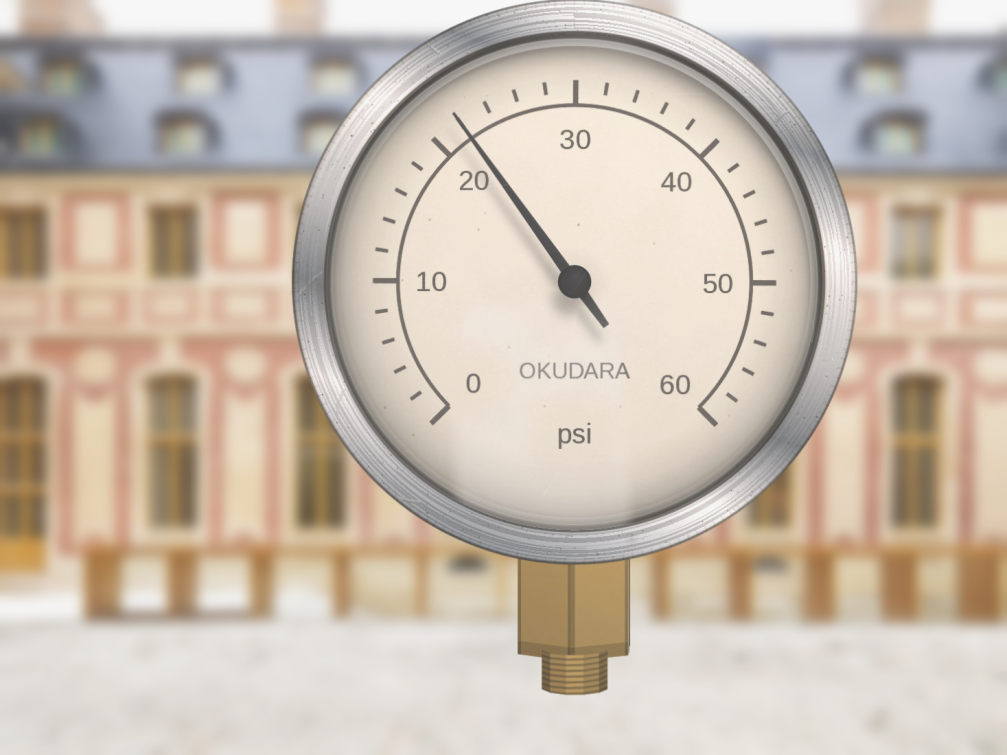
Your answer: 22 (psi)
